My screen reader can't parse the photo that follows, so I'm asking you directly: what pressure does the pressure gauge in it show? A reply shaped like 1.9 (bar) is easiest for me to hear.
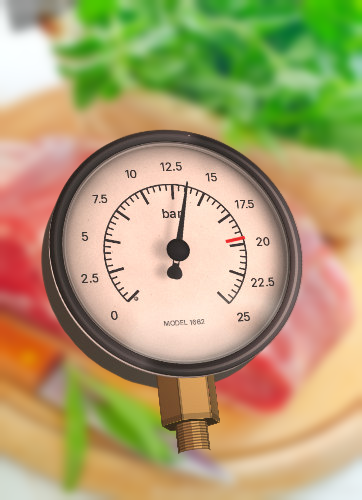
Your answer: 13.5 (bar)
